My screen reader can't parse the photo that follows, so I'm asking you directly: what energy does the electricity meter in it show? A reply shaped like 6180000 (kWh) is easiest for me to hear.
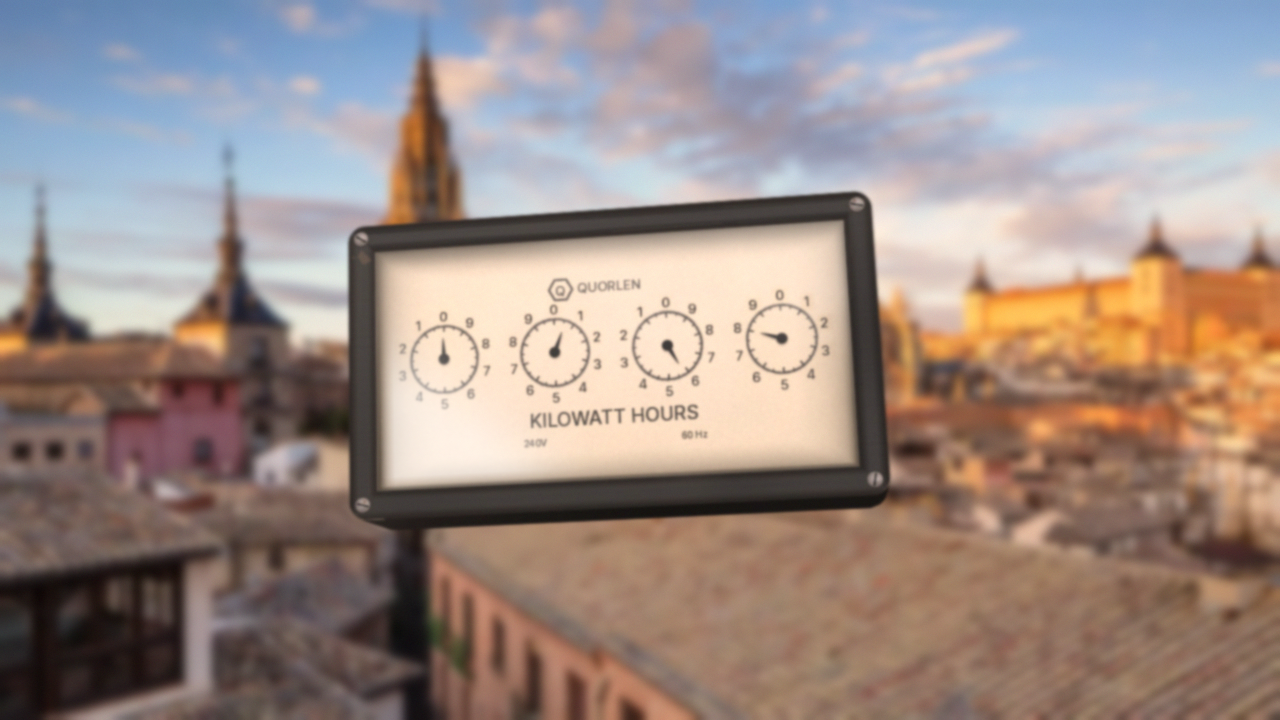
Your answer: 58 (kWh)
